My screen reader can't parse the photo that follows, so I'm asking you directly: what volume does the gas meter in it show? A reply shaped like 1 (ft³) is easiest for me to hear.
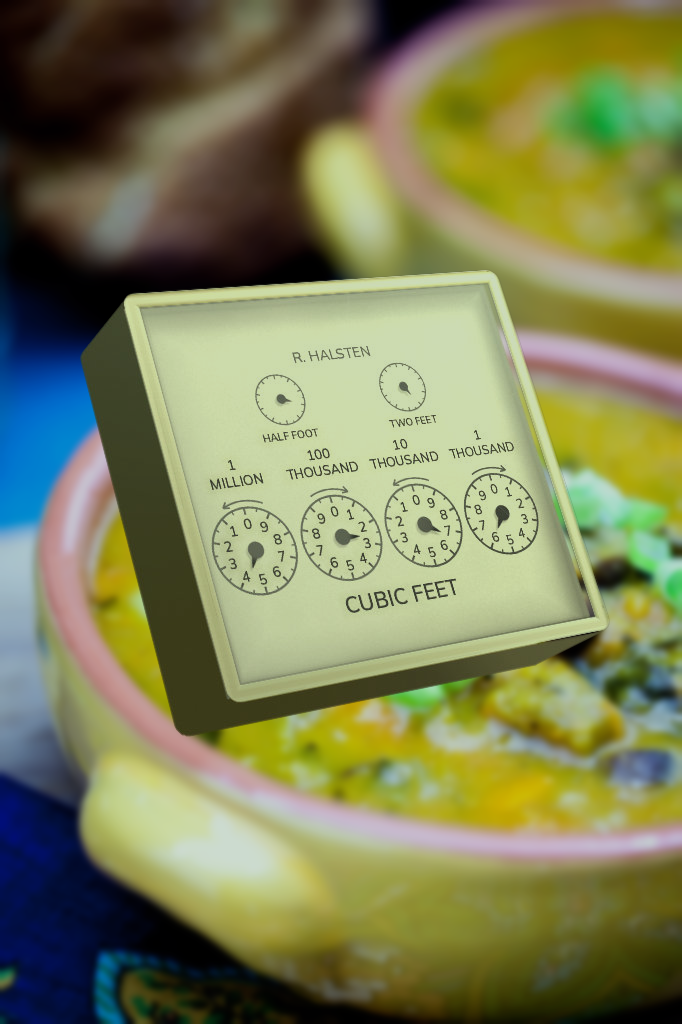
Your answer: 426600 (ft³)
